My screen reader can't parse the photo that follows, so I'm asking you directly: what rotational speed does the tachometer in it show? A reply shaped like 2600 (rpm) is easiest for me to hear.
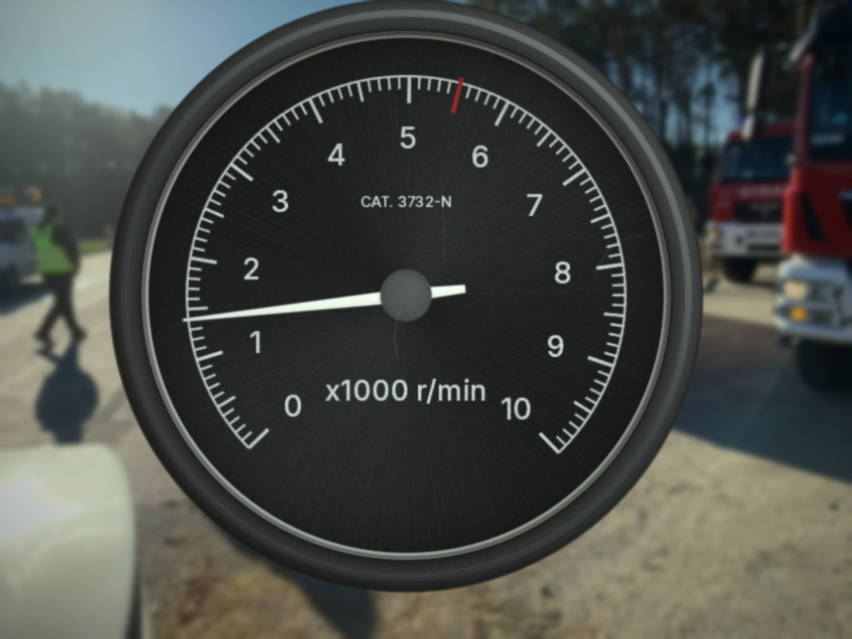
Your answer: 1400 (rpm)
